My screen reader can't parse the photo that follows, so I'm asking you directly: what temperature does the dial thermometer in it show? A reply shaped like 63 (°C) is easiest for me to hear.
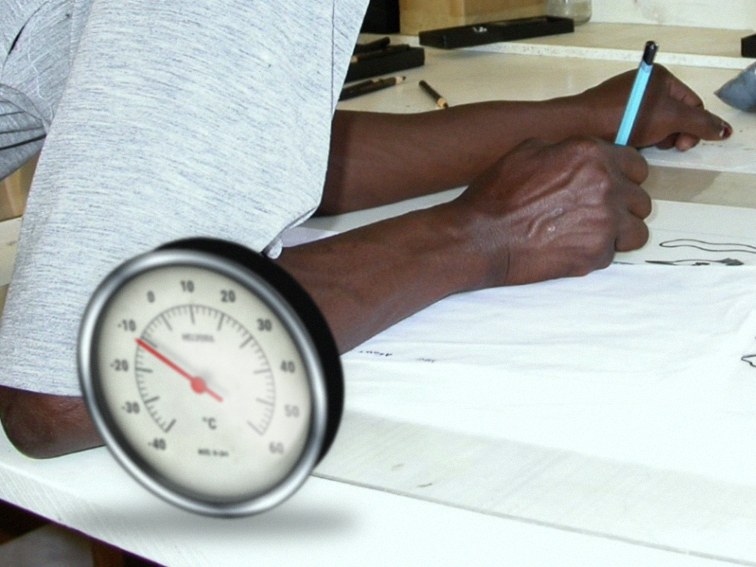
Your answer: -10 (°C)
